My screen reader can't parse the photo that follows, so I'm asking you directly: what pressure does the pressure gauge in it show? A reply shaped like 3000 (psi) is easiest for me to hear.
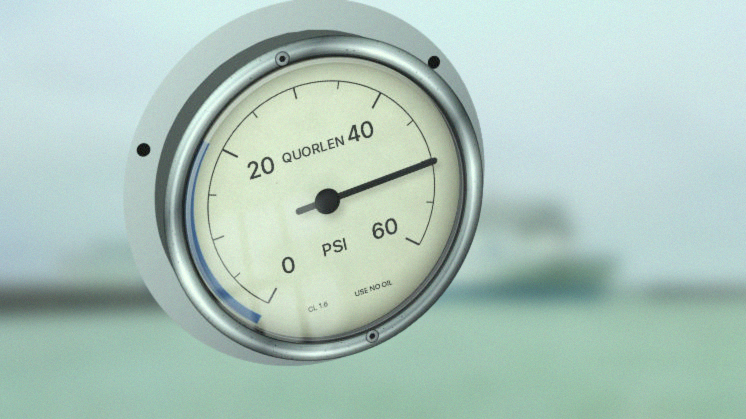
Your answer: 50 (psi)
